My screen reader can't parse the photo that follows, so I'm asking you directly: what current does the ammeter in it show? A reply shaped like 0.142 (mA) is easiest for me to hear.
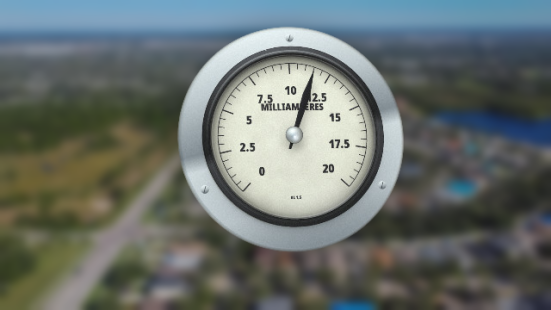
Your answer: 11.5 (mA)
